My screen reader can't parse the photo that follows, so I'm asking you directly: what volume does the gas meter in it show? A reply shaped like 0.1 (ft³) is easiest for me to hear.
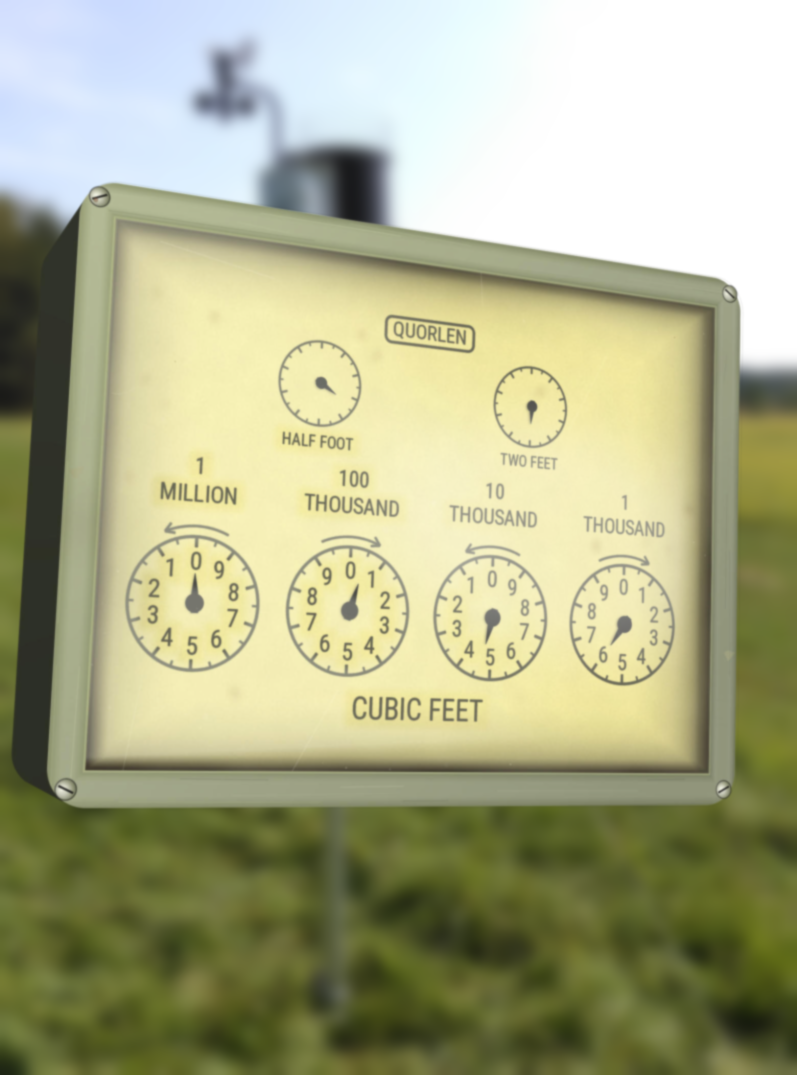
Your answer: 4600 (ft³)
